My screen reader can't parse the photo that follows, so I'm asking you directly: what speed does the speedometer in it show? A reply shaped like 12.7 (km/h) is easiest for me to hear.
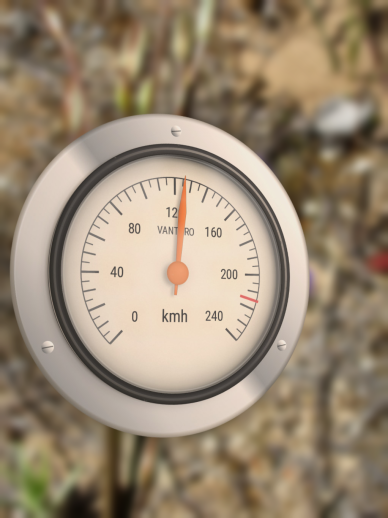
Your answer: 125 (km/h)
